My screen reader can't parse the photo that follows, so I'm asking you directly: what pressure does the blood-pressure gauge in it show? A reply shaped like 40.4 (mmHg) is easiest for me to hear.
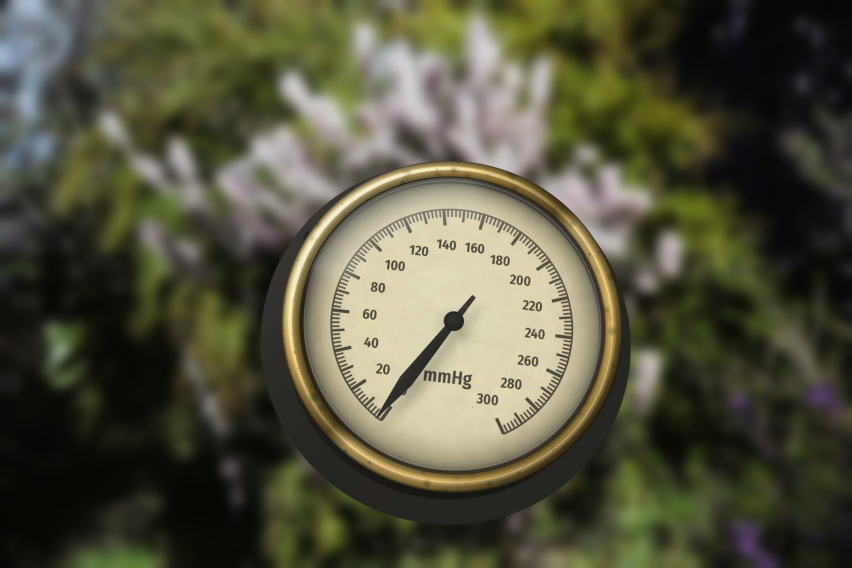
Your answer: 2 (mmHg)
